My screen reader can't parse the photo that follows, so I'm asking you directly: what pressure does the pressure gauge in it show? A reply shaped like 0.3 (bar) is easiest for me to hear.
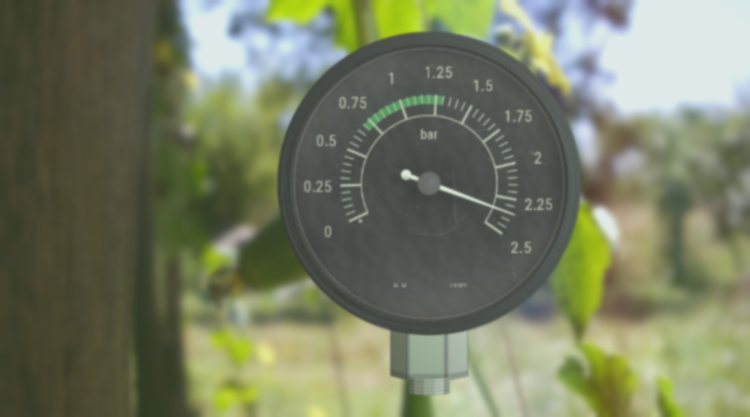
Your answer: 2.35 (bar)
